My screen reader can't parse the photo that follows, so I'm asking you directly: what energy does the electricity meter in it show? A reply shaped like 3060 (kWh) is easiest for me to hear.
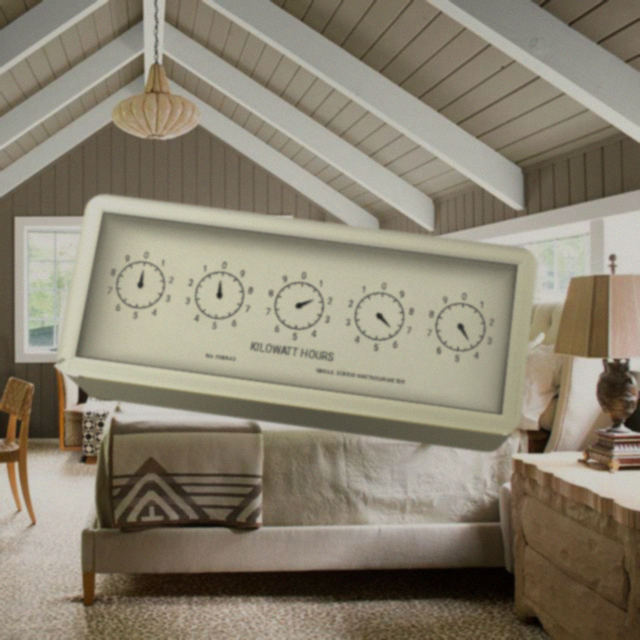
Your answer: 164 (kWh)
